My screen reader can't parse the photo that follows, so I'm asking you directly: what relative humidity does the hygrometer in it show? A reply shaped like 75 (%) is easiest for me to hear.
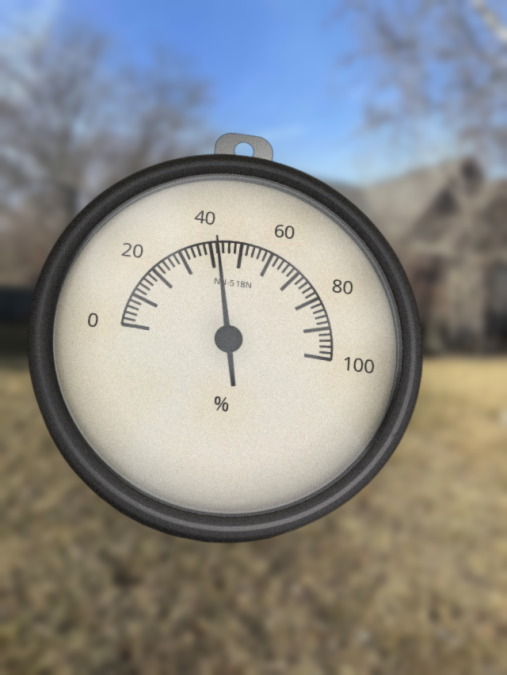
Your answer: 42 (%)
